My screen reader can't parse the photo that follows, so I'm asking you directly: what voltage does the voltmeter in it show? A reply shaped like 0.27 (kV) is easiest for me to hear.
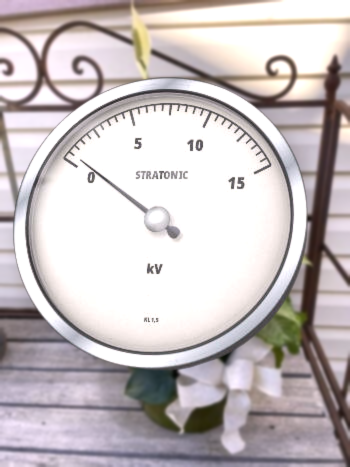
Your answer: 0.5 (kV)
